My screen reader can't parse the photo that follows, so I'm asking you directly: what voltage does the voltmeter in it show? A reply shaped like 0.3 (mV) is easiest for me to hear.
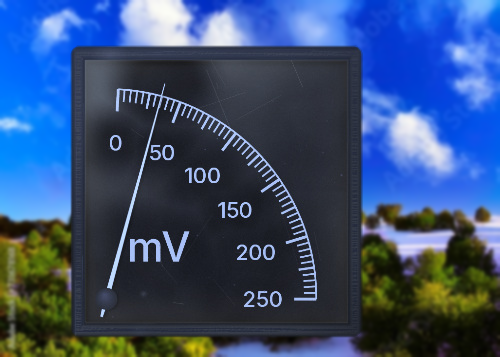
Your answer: 35 (mV)
